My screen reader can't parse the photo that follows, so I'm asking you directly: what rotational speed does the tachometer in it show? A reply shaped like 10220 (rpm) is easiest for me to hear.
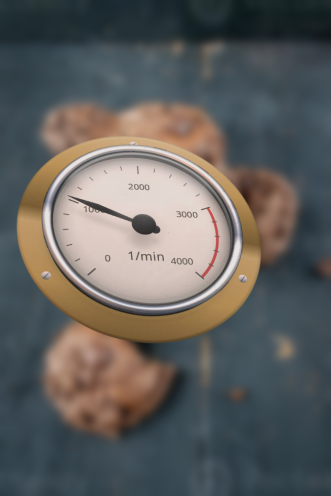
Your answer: 1000 (rpm)
